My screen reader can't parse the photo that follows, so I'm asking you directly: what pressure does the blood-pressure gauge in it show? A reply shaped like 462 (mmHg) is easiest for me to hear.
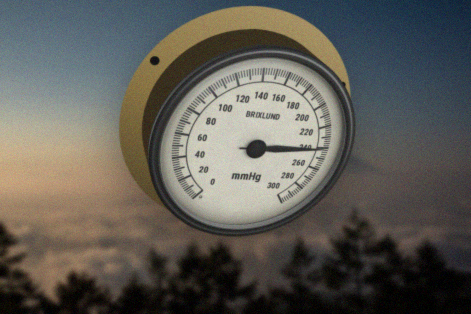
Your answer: 240 (mmHg)
